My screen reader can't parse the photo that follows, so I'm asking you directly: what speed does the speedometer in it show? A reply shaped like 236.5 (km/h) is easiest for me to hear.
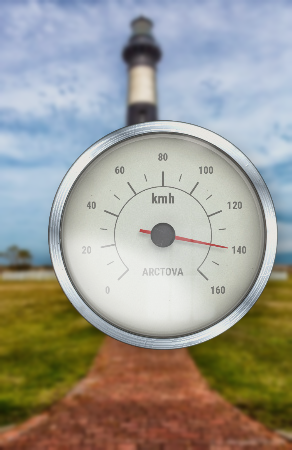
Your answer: 140 (km/h)
